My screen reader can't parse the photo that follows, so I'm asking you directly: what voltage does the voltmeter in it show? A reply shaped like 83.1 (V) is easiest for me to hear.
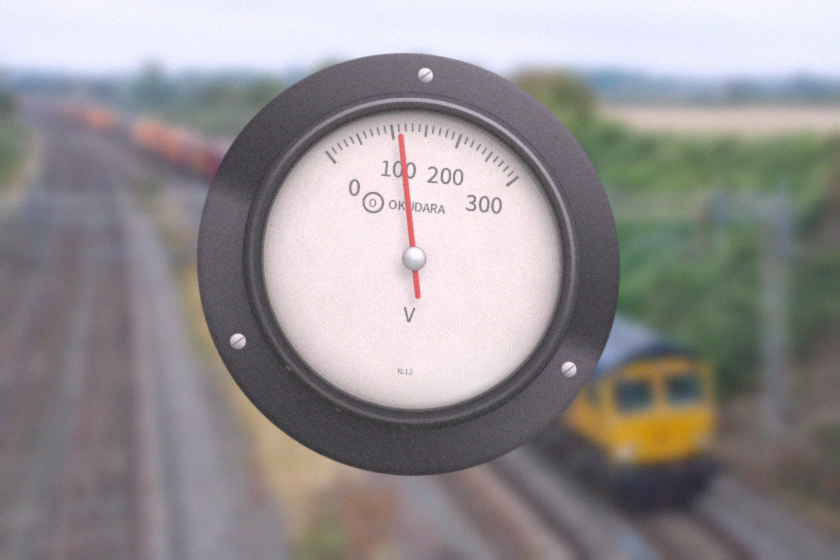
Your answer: 110 (V)
